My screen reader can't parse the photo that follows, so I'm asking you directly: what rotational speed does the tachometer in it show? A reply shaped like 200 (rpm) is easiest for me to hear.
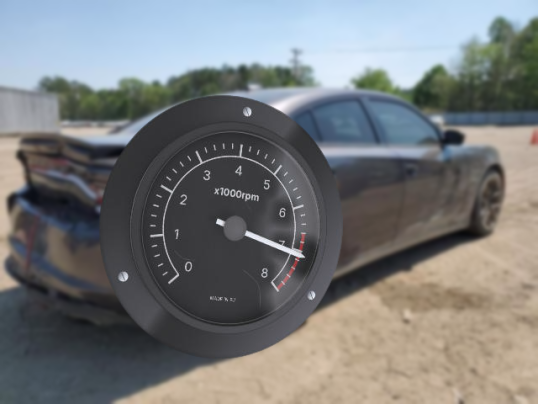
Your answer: 7100 (rpm)
